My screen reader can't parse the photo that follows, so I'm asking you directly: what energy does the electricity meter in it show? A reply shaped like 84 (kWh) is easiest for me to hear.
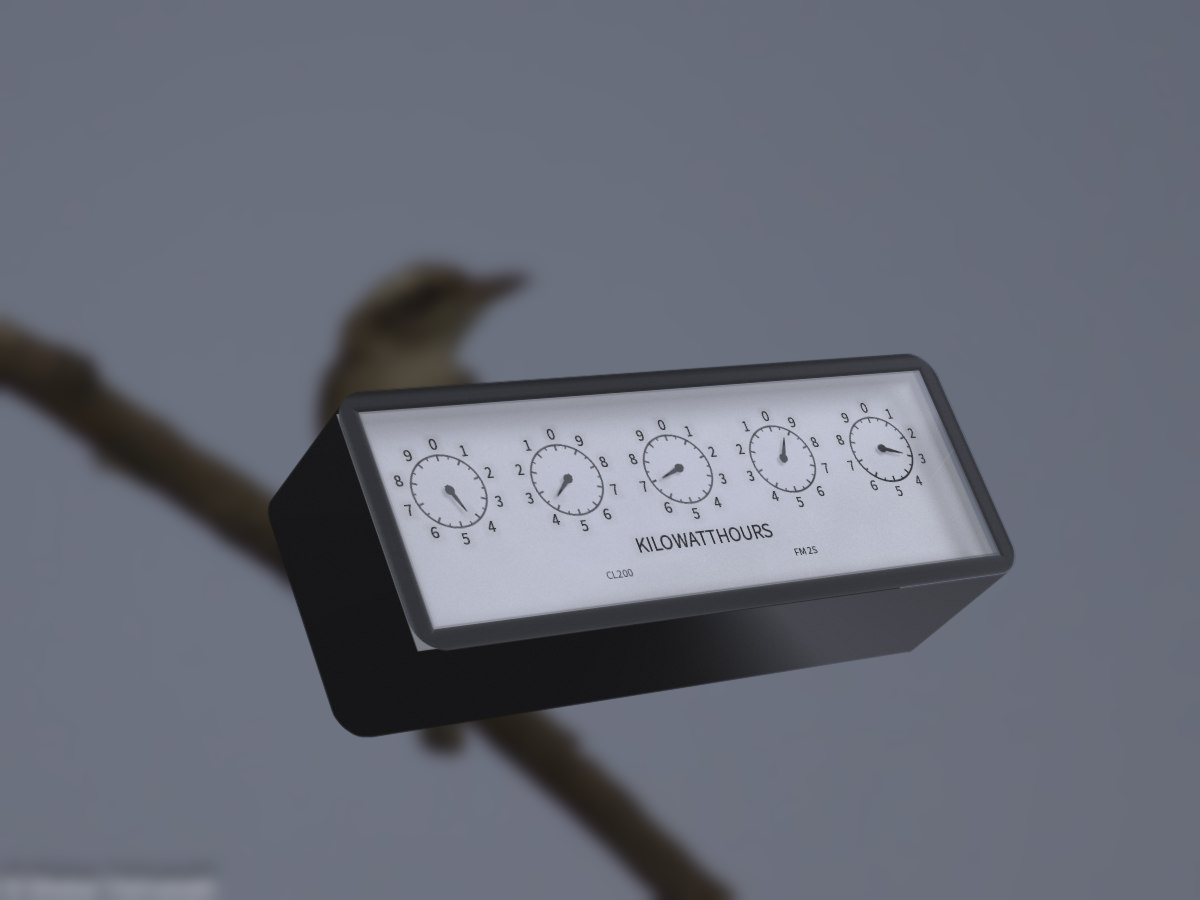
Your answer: 43693 (kWh)
